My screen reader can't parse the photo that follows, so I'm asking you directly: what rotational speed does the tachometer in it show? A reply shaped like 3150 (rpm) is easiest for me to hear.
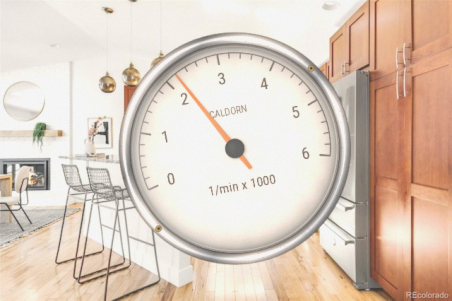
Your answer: 2200 (rpm)
